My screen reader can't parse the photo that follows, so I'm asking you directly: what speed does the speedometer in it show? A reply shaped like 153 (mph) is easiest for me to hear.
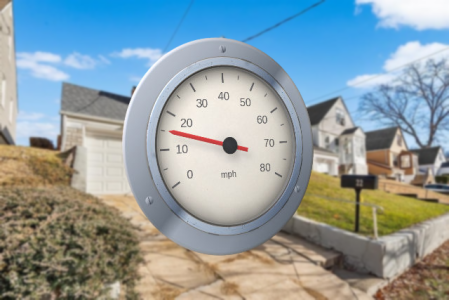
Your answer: 15 (mph)
